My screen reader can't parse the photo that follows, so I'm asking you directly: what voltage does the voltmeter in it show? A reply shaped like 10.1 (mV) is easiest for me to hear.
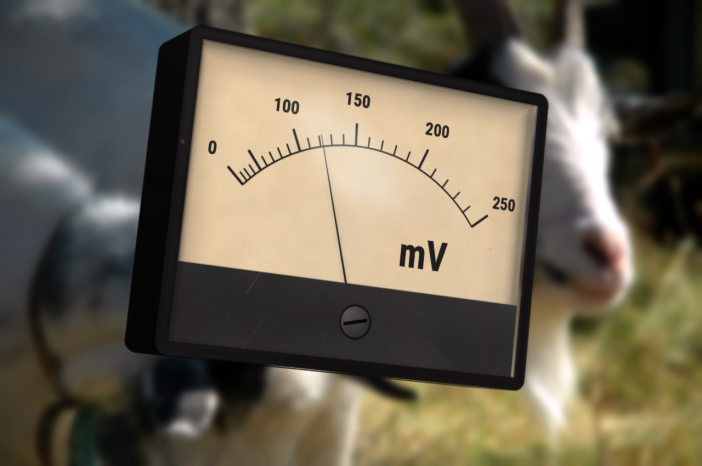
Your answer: 120 (mV)
